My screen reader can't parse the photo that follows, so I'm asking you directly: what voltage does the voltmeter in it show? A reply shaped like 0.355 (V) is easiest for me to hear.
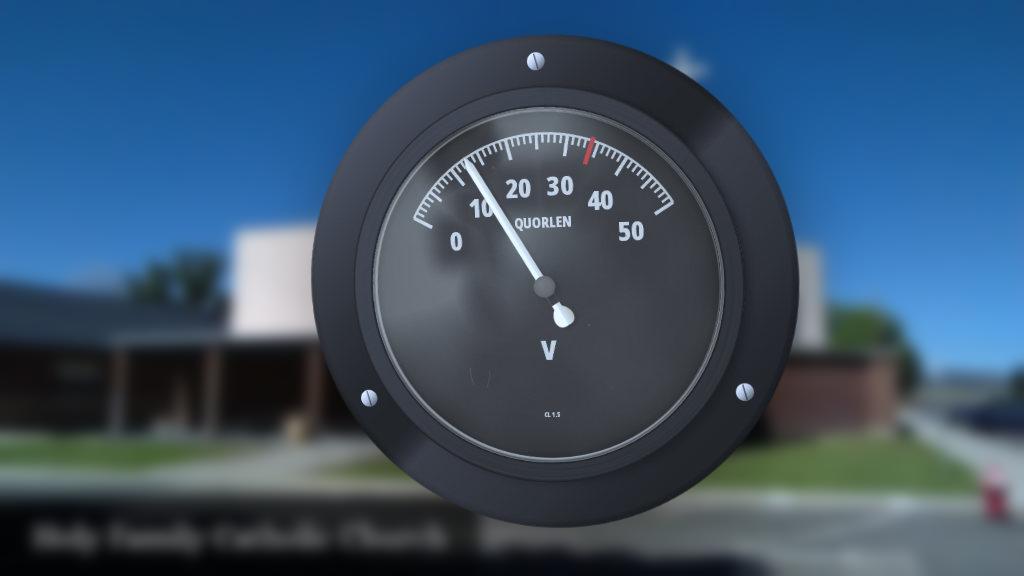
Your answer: 13 (V)
